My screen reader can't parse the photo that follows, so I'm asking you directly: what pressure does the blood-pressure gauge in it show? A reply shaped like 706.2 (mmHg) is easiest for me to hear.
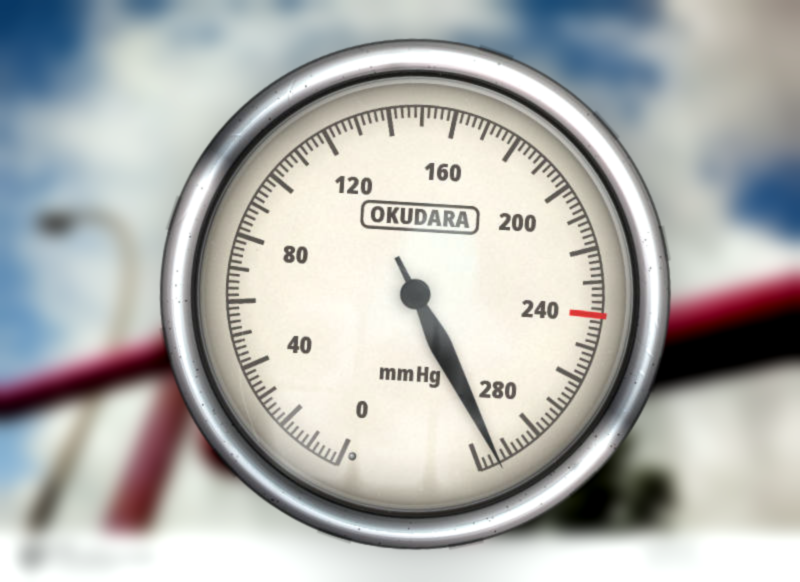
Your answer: 294 (mmHg)
